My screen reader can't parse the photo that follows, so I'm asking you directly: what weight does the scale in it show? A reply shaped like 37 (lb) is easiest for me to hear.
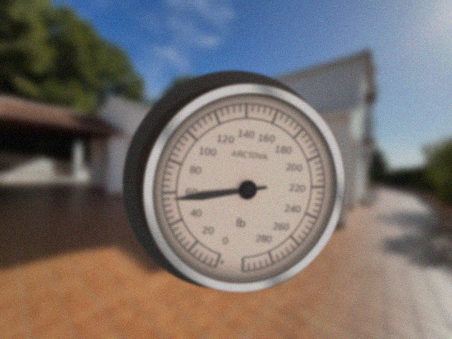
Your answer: 56 (lb)
